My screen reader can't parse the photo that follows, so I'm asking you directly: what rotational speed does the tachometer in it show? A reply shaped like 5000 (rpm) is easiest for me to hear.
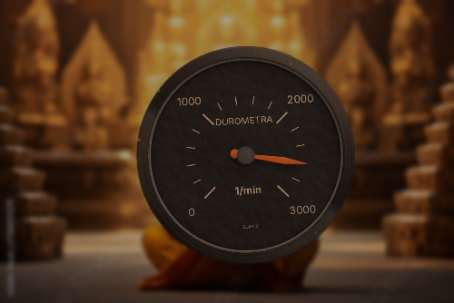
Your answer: 2600 (rpm)
